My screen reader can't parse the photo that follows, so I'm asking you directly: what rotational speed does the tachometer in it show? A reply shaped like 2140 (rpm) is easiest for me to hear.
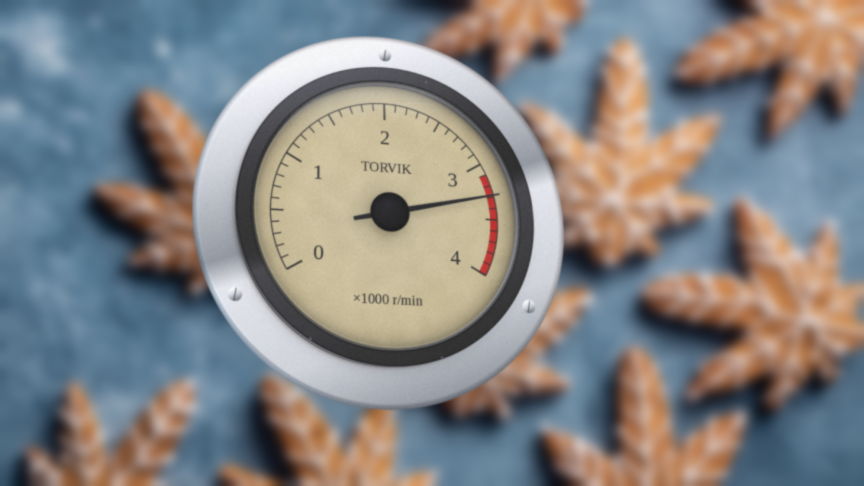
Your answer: 3300 (rpm)
